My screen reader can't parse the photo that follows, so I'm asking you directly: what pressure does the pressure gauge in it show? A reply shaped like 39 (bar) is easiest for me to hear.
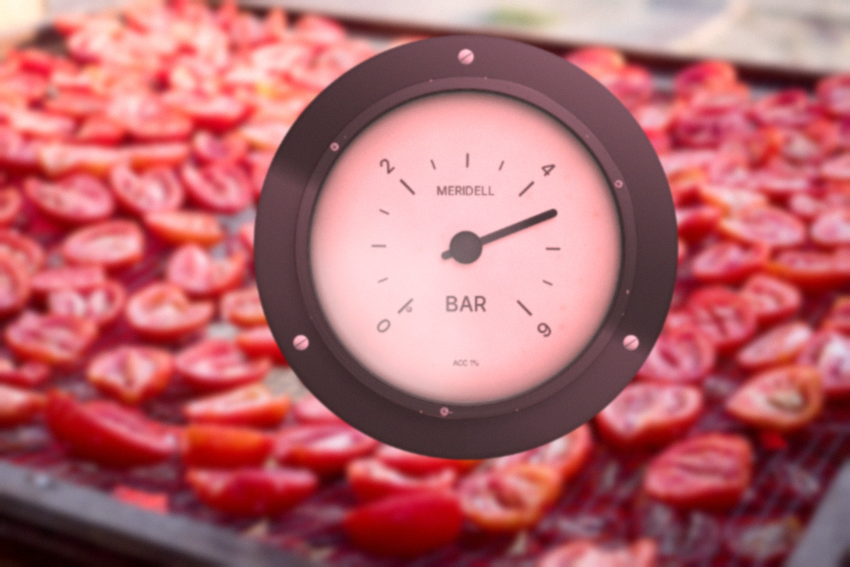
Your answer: 4.5 (bar)
